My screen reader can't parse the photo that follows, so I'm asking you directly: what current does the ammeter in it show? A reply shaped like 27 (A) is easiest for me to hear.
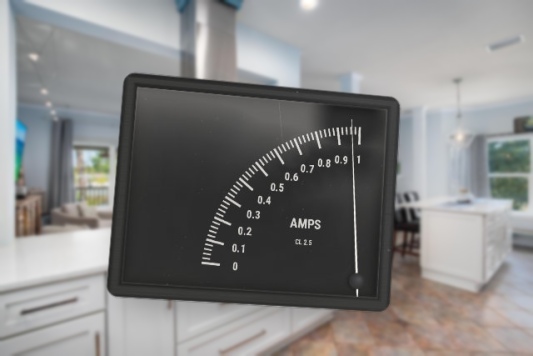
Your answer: 0.96 (A)
